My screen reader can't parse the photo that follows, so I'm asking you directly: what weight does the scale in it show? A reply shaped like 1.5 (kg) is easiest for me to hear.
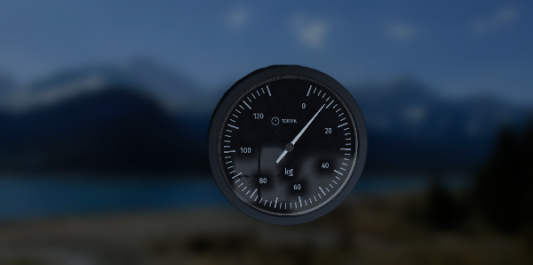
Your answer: 8 (kg)
